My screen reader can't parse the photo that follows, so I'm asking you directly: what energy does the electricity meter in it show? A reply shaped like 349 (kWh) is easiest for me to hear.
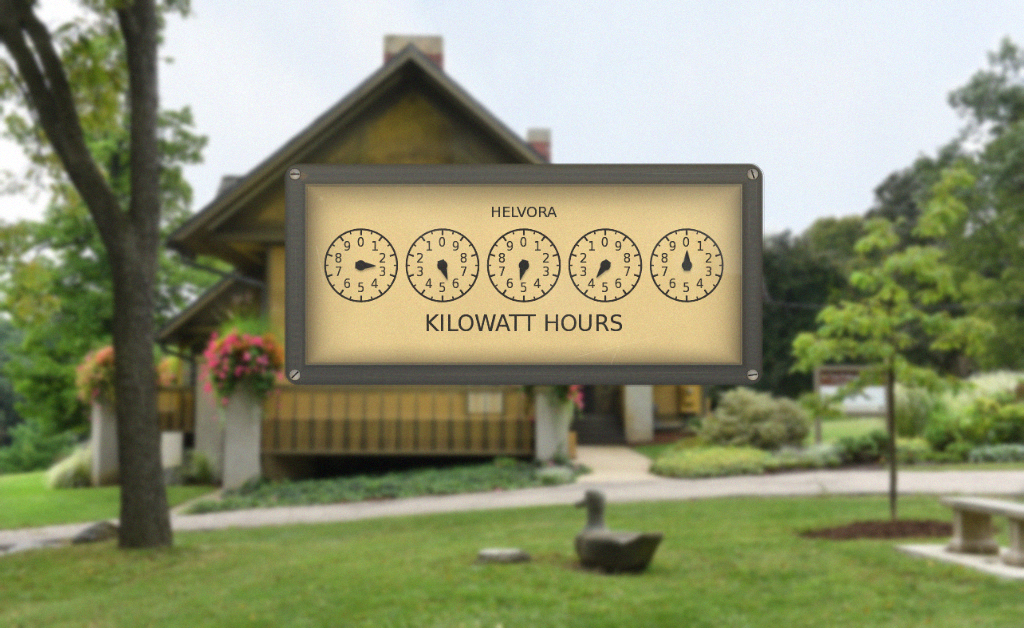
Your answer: 25540 (kWh)
